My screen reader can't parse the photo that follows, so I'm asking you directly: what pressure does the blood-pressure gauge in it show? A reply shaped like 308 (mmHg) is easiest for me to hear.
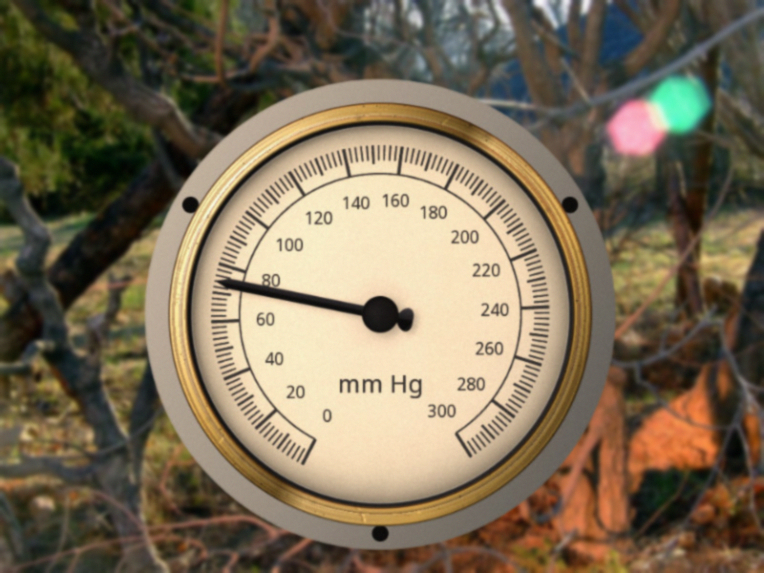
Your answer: 74 (mmHg)
